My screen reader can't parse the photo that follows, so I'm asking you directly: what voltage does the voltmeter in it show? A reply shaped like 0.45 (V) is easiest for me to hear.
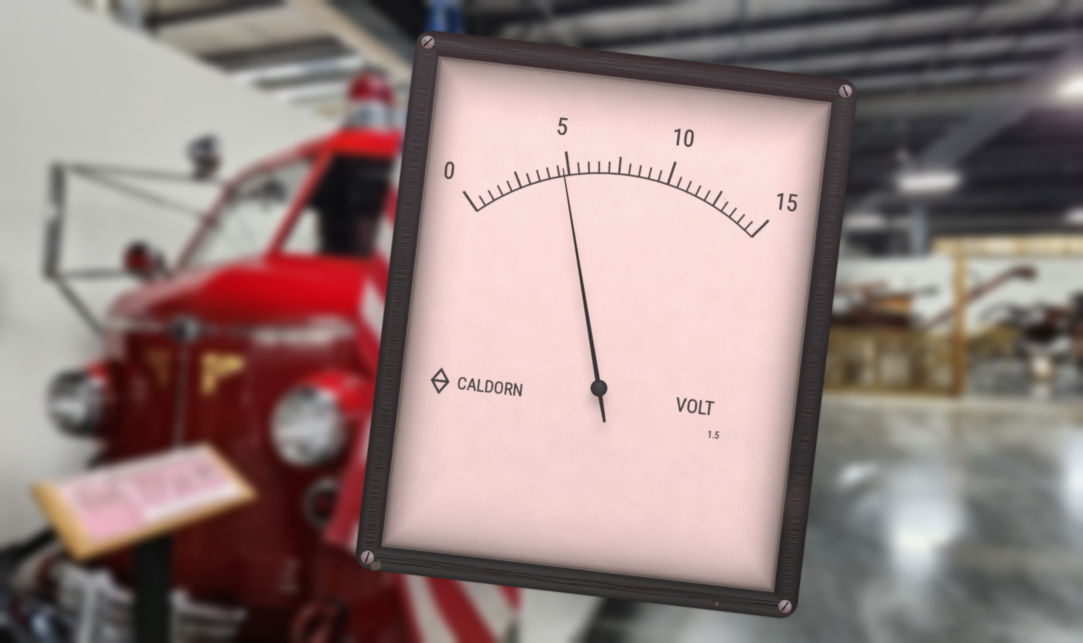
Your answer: 4.75 (V)
